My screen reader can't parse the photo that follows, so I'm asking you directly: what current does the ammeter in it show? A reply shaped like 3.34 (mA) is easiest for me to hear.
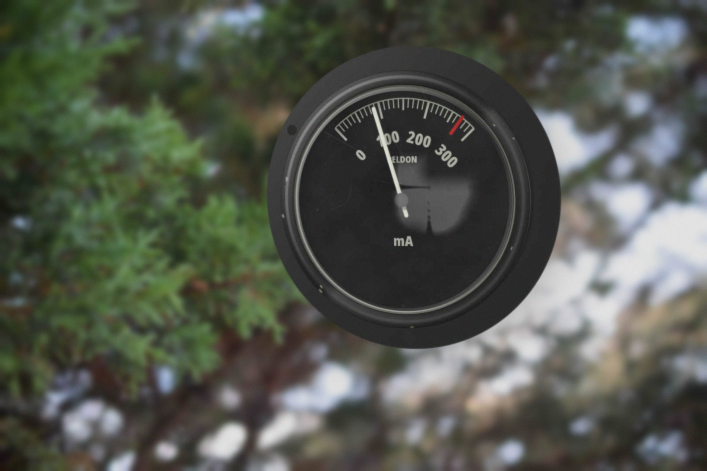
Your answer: 90 (mA)
